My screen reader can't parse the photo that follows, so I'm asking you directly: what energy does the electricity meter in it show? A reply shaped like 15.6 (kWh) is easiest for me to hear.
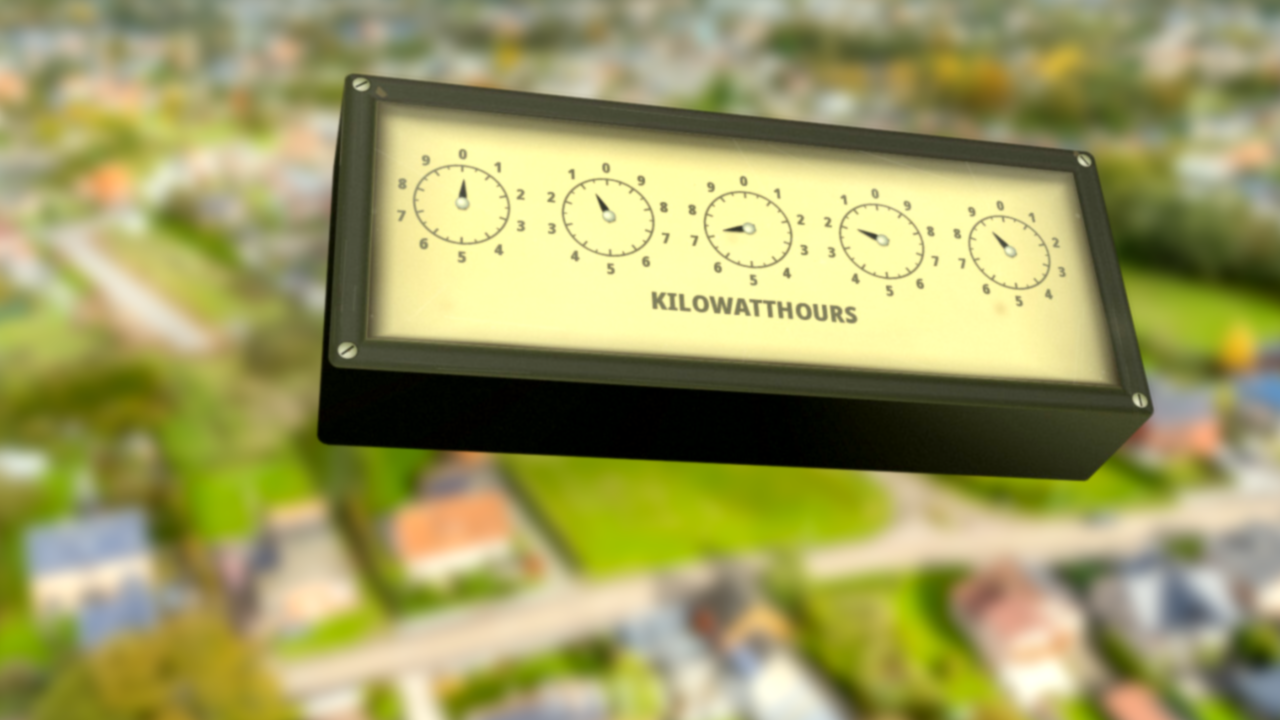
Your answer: 719 (kWh)
